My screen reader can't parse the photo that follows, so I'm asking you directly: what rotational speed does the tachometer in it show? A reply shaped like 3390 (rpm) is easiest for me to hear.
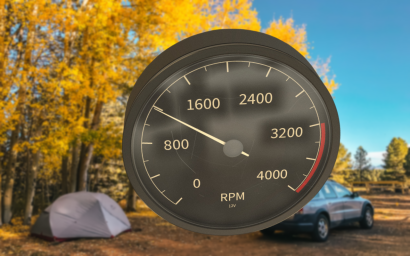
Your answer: 1200 (rpm)
